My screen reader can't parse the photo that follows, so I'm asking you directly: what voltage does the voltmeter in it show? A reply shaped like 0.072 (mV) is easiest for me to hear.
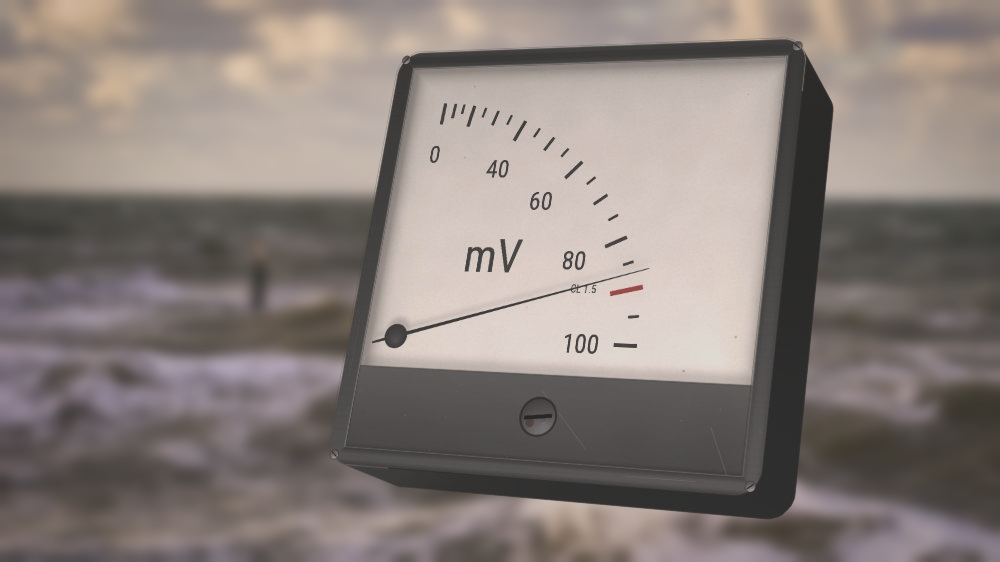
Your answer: 87.5 (mV)
